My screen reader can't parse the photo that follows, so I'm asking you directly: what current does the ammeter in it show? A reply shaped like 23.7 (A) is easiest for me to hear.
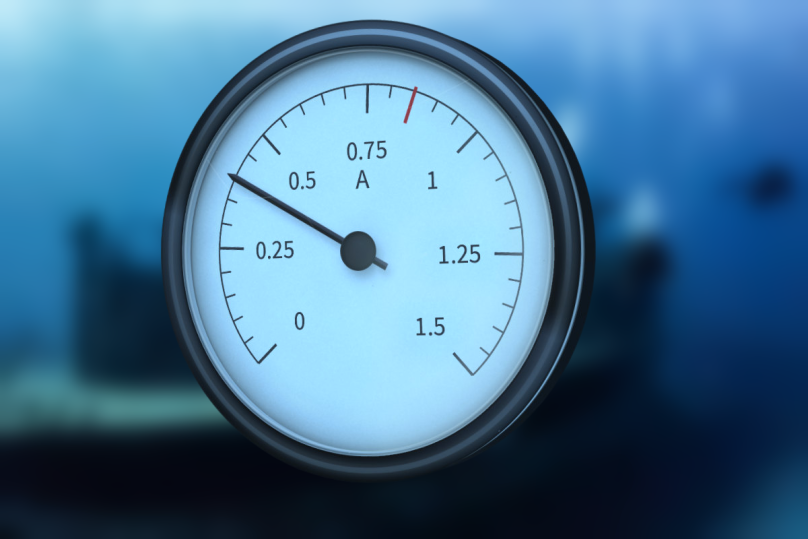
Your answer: 0.4 (A)
